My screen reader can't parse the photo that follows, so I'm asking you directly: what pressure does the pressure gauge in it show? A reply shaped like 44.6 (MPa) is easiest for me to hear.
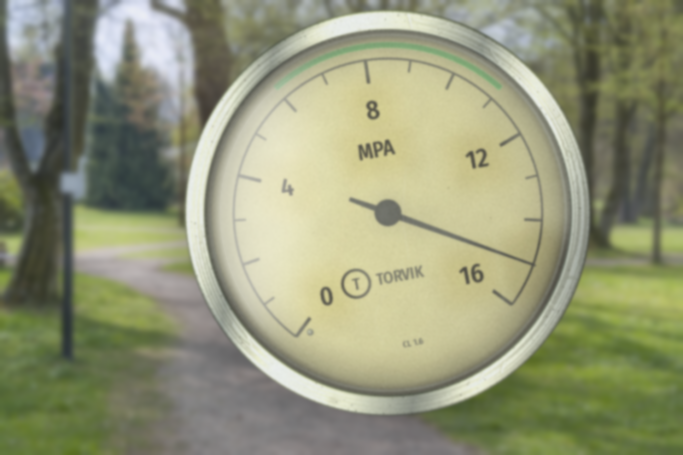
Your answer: 15 (MPa)
